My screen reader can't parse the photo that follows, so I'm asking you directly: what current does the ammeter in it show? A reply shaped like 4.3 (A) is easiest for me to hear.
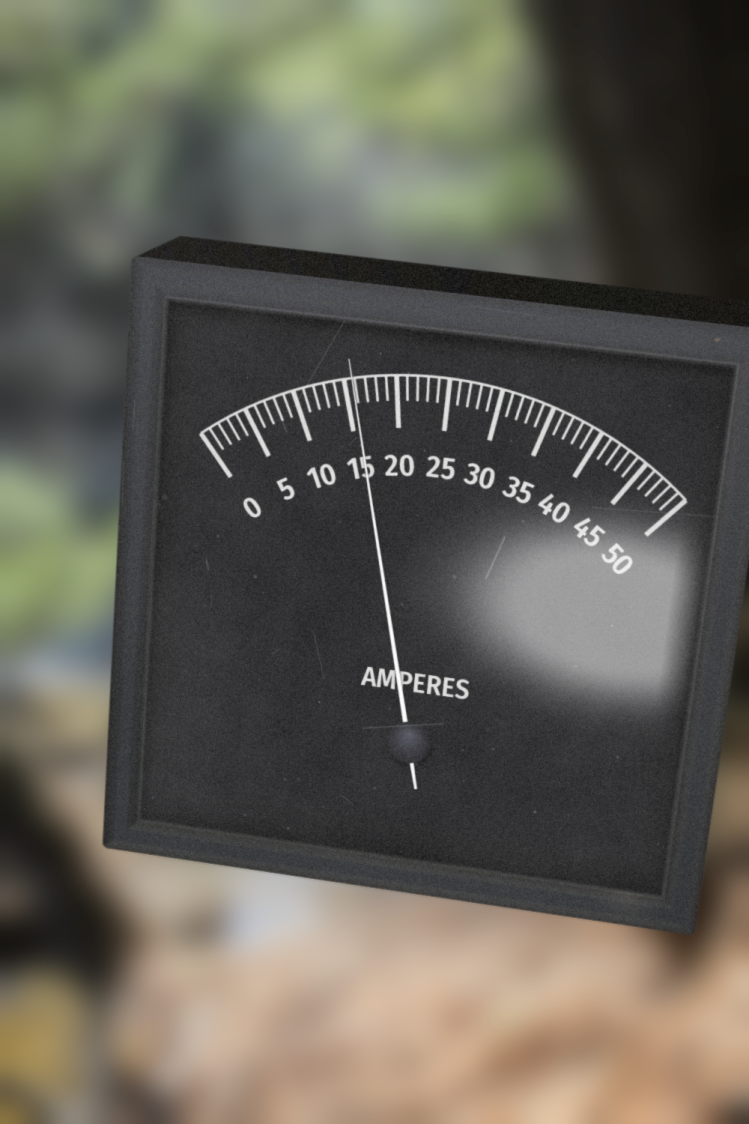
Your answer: 16 (A)
